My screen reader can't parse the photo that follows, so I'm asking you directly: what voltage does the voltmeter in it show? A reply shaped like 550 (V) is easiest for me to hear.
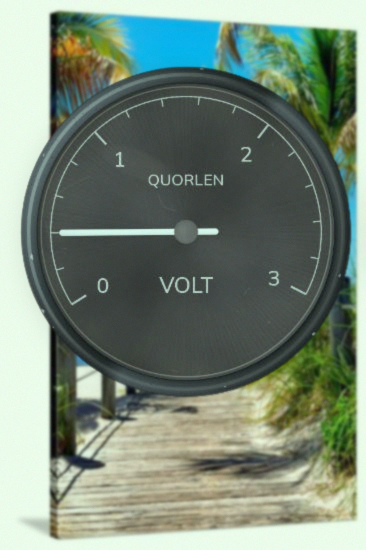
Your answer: 0.4 (V)
